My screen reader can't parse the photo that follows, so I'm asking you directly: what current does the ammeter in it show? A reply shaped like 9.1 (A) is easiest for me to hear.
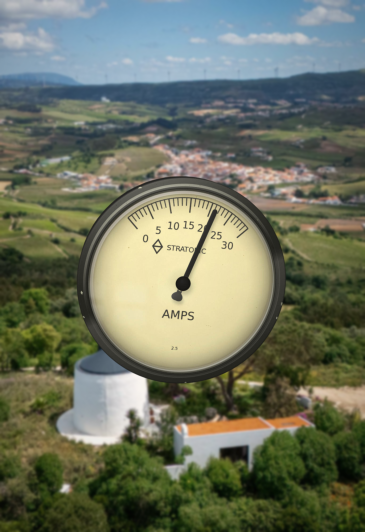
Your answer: 21 (A)
